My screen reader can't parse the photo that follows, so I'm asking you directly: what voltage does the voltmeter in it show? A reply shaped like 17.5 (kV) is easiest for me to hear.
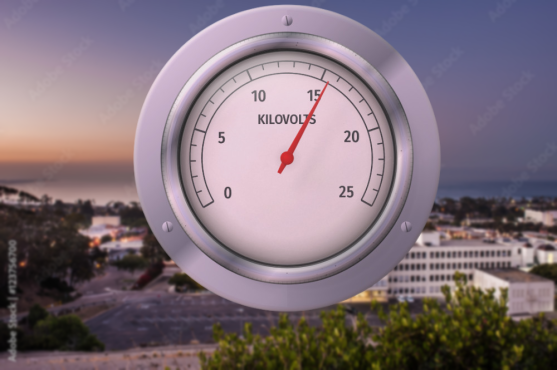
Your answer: 15.5 (kV)
